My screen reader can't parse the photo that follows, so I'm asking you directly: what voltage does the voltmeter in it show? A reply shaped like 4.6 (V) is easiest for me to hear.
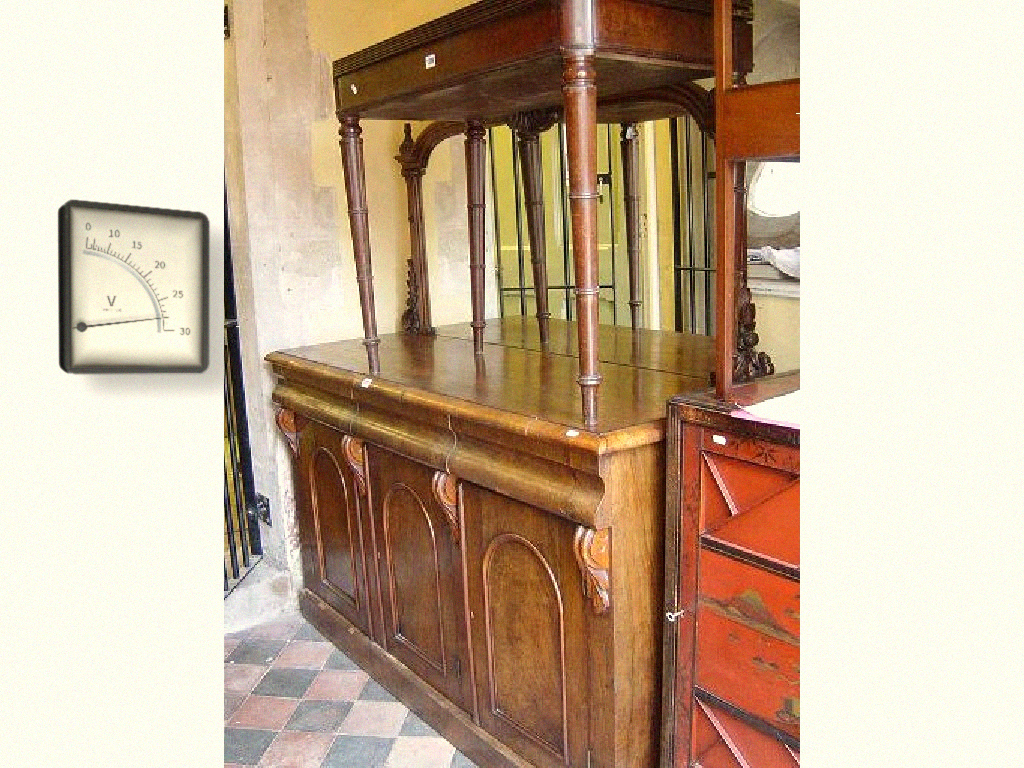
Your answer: 28 (V)
